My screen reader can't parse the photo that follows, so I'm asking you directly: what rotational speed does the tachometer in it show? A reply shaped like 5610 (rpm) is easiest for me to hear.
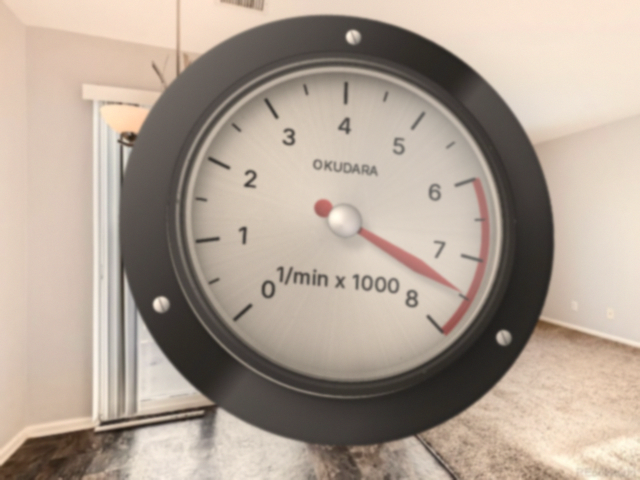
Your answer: 7500 (rpm)
